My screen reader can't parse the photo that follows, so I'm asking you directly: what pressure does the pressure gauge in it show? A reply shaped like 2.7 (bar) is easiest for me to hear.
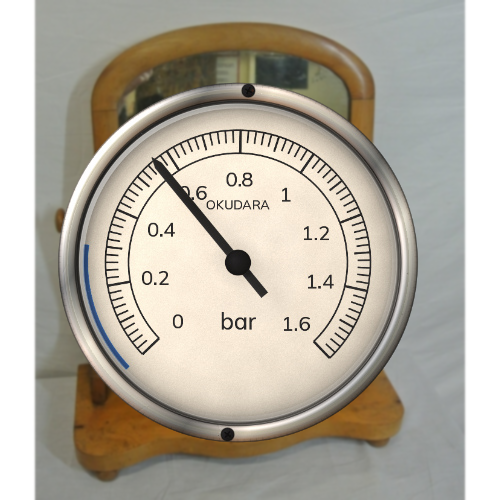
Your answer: 0.56 (bar)
